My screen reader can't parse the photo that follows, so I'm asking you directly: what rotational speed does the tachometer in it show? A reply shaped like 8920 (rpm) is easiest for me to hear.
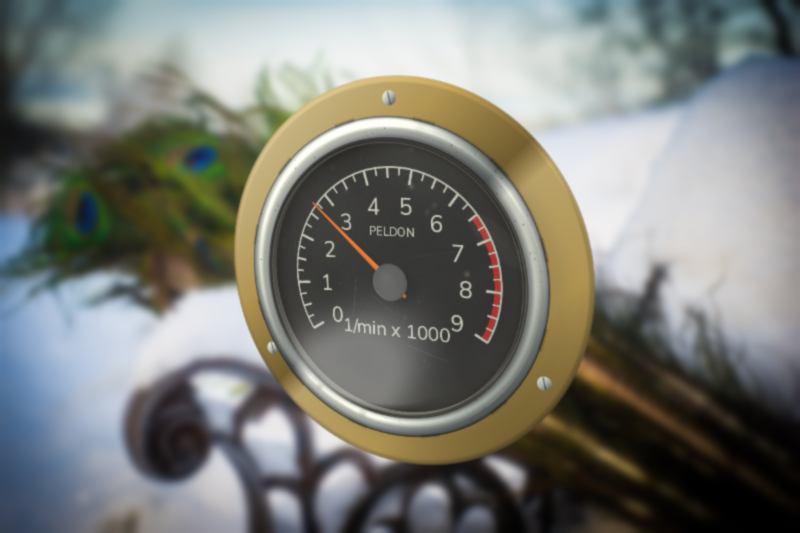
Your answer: 2750 (rpm)
